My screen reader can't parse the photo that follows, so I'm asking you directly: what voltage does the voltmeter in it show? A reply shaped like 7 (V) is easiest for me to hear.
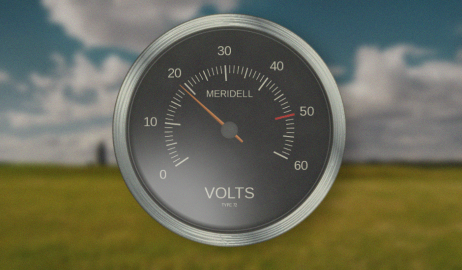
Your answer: 19 (V)
